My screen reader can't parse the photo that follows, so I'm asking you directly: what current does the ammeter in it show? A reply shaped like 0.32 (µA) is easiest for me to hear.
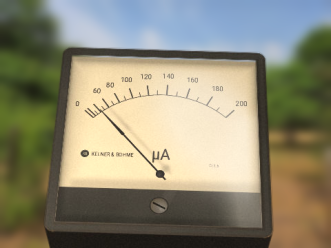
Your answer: 40 (µA)
